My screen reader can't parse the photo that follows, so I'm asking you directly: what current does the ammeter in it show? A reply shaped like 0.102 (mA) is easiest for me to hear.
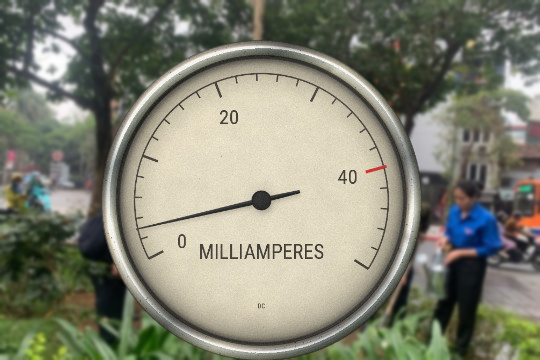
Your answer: 3 (mA)
